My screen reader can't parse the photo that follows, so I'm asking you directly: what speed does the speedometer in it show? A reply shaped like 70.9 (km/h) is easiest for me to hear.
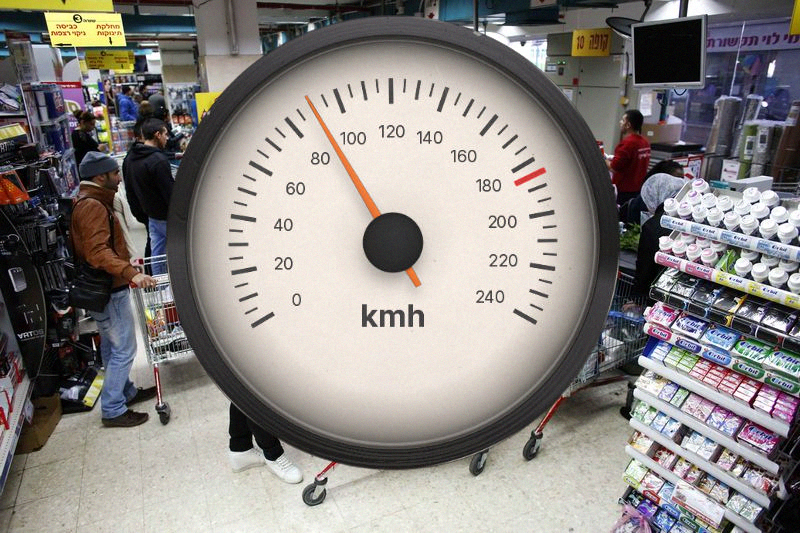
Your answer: 90 (km/h)
